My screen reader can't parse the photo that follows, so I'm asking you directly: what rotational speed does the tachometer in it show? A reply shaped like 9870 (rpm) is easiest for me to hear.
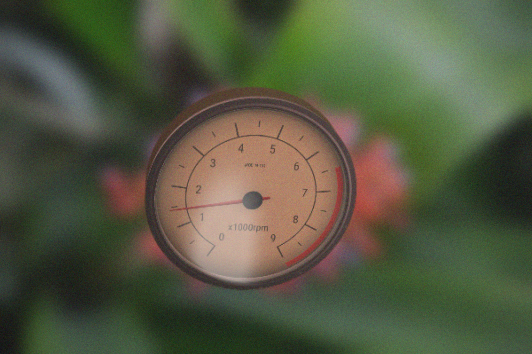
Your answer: 1500 (rpm)
